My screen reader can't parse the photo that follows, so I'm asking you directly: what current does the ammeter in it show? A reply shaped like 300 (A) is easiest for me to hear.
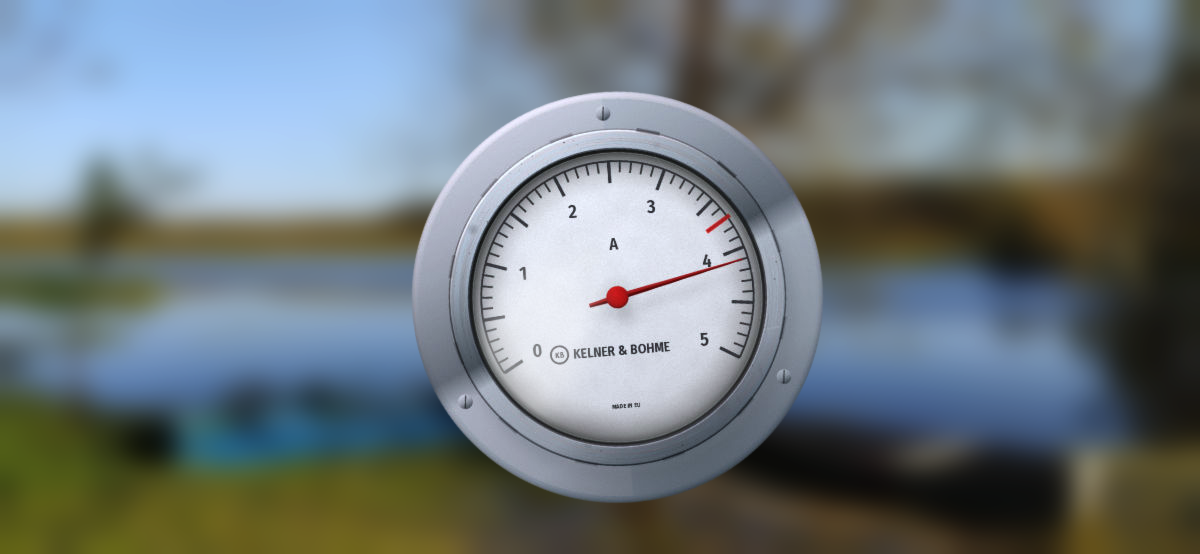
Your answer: 4.1 (A)
